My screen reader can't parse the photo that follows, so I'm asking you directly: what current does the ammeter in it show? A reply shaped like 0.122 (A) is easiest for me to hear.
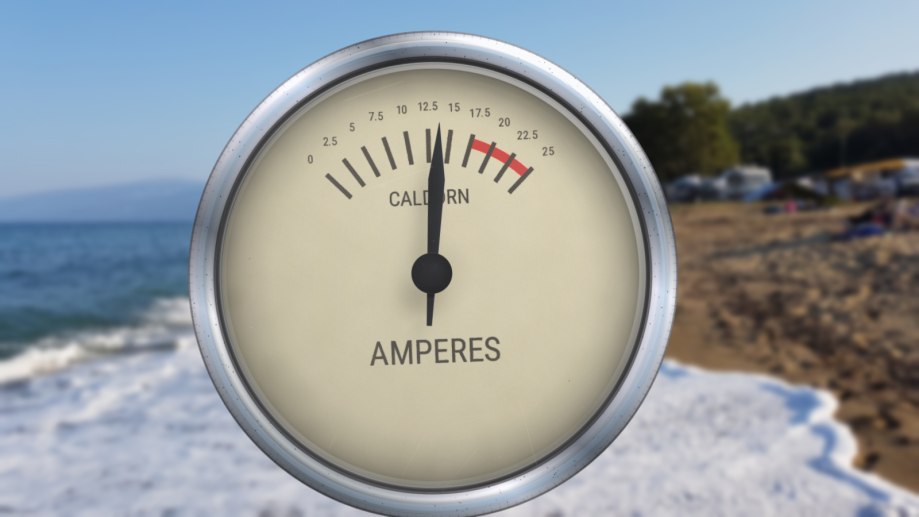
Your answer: 13.75 (A)
